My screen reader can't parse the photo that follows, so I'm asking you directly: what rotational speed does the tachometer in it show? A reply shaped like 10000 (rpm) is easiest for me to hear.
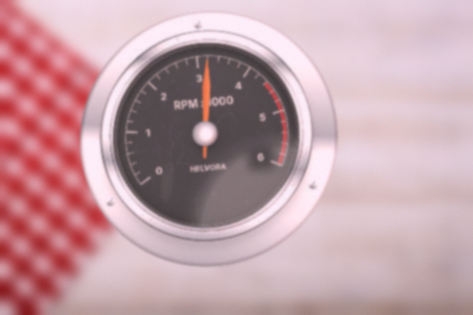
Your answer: 3200 (rpm)
